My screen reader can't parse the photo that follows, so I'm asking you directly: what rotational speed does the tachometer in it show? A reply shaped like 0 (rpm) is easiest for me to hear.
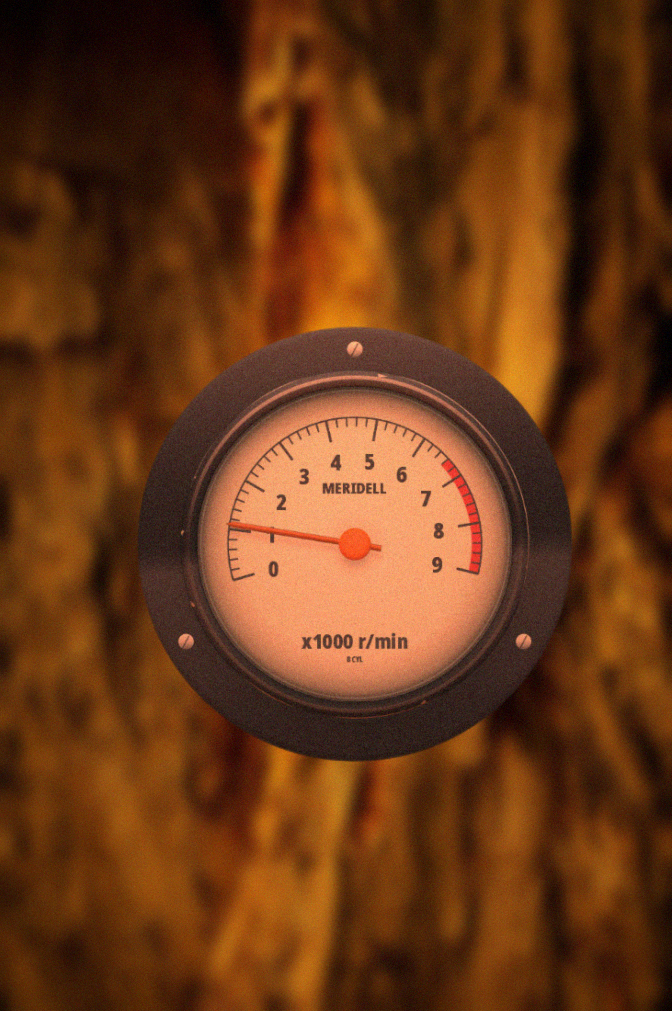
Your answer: 1100 (rpm)
